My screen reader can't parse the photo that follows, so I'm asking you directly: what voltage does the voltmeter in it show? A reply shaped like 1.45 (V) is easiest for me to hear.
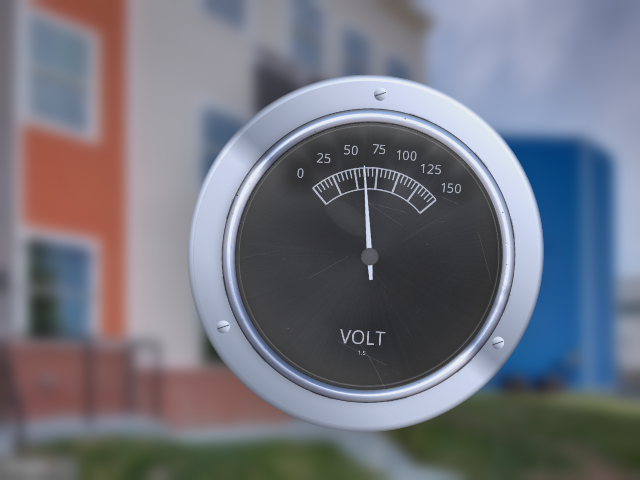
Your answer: 60 (V)
